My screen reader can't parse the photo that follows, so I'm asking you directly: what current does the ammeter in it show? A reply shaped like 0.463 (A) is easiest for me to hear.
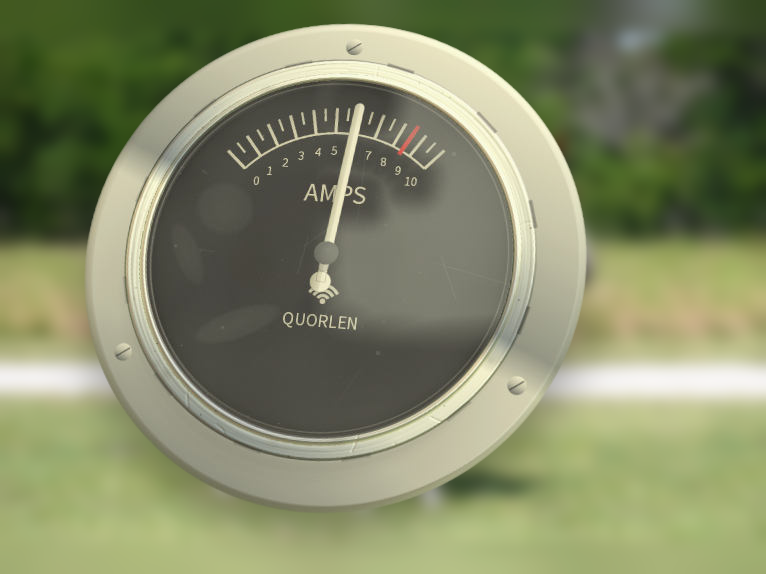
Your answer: 6 (A)
